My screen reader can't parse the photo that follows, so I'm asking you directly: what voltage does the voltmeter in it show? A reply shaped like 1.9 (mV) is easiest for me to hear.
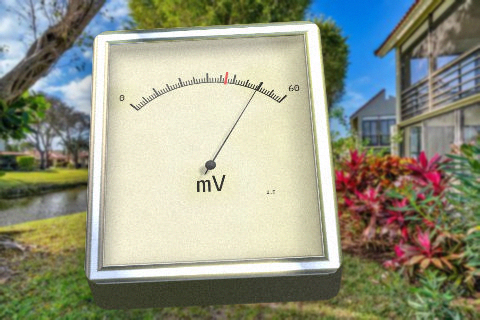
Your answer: 50 (mV)
